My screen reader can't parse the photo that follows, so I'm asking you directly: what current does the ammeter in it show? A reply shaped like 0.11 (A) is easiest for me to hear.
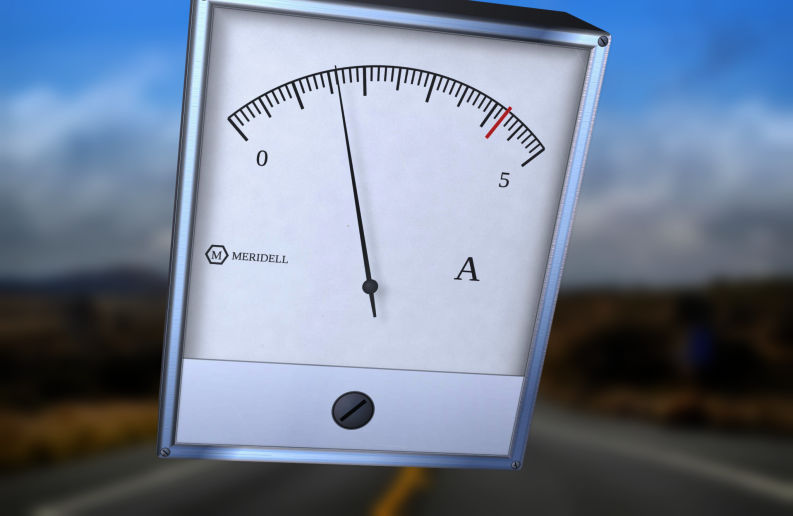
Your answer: 1.6 (A)
